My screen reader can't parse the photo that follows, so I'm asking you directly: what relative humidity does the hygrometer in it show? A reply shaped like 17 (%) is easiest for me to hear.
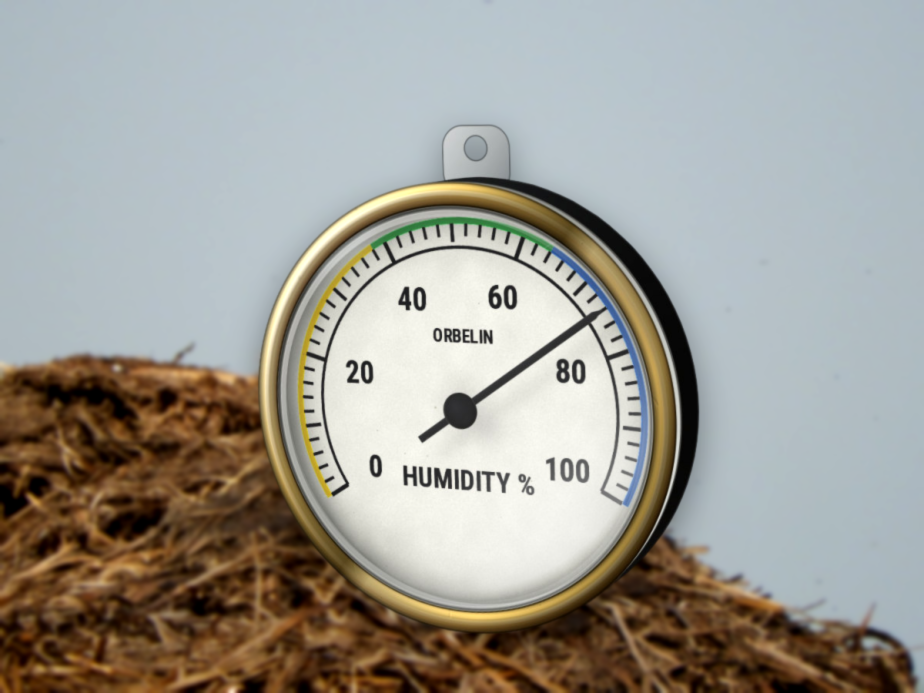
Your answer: 74 (%)
